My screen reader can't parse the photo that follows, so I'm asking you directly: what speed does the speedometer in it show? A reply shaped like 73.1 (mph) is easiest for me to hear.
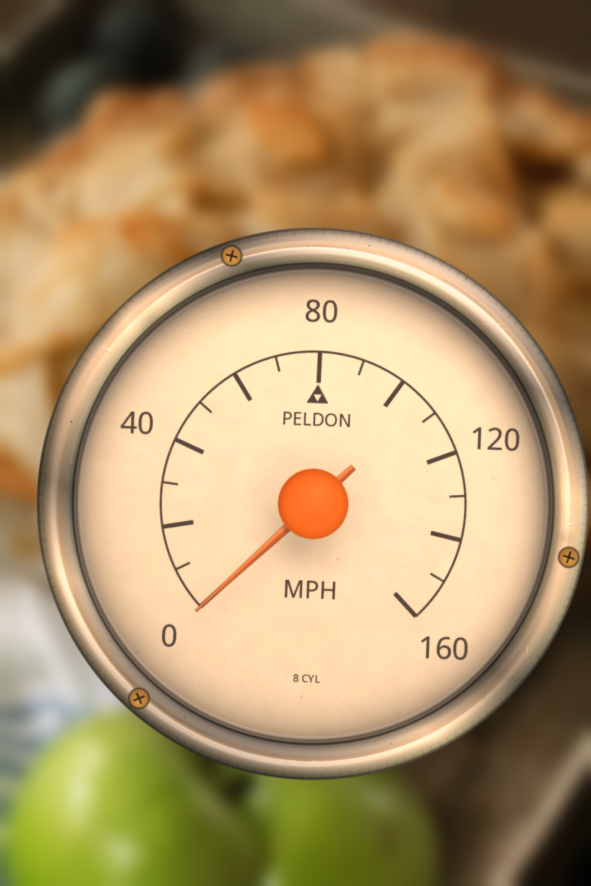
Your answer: 0 (mph)
